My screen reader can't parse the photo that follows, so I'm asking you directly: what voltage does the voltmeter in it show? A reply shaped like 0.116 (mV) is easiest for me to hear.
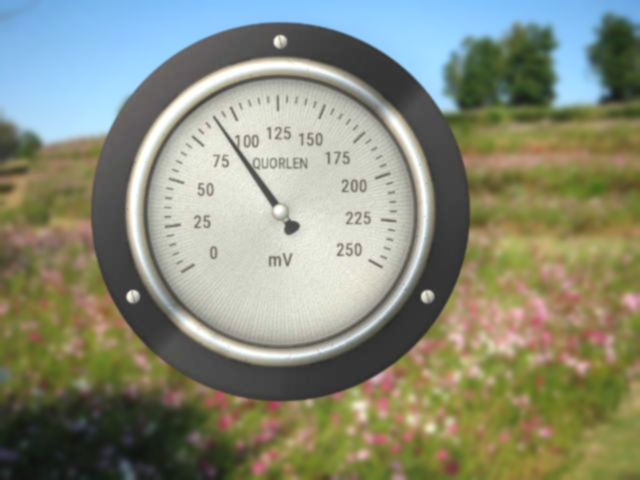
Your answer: 90 (mV)
